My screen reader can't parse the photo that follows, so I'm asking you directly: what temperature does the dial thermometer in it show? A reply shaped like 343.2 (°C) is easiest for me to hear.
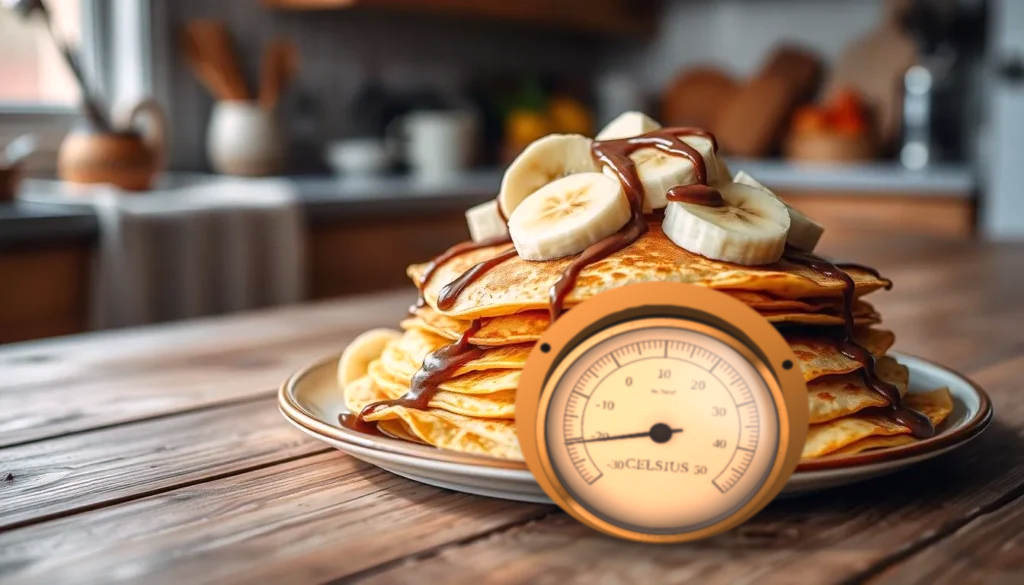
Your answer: -20 (°C)
